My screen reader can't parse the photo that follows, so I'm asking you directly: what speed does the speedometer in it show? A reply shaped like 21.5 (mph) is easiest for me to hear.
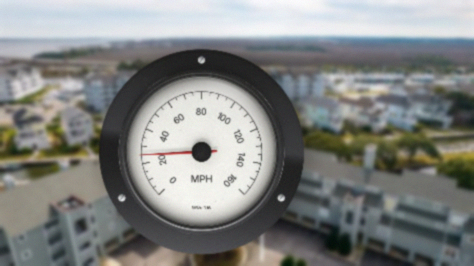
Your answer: 25 (mph)
